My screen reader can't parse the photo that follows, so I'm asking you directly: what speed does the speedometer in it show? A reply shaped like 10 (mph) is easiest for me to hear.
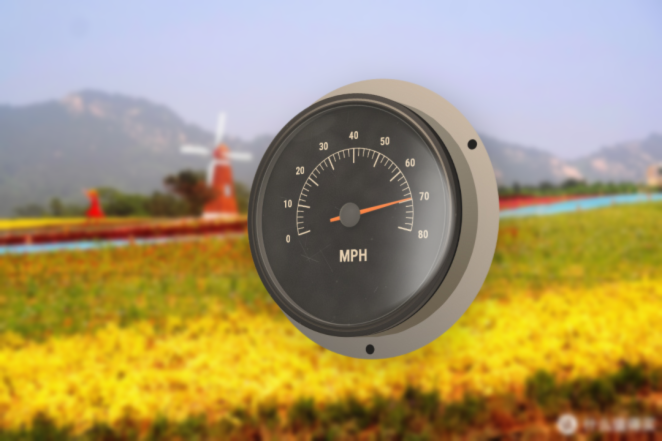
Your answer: 70 (mph)
